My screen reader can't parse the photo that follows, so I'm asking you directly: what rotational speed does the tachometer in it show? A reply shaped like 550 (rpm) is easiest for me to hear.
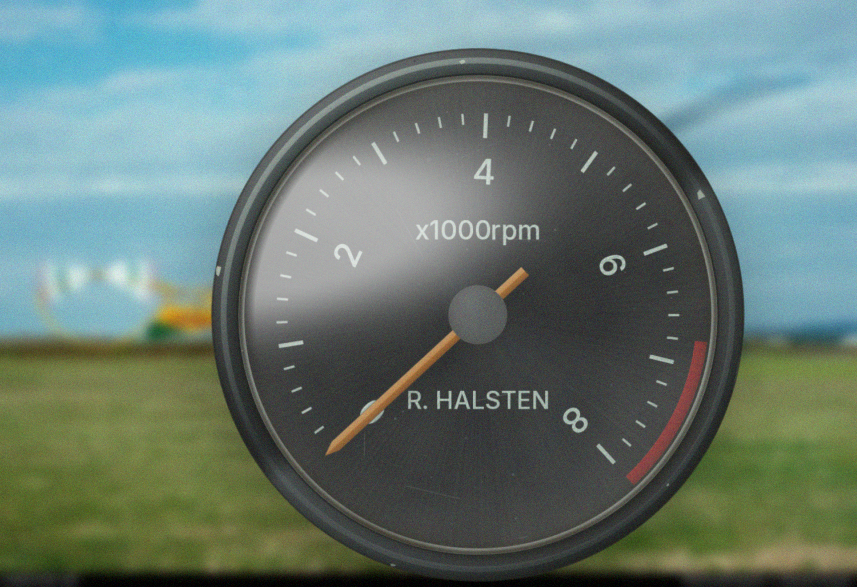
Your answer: 0 (rpm)
